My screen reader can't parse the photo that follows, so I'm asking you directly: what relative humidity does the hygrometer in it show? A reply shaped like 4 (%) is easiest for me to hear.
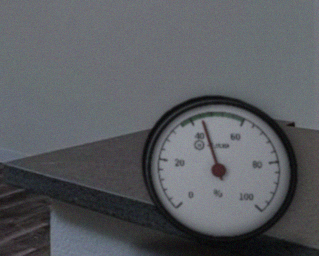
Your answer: 44 (%)
